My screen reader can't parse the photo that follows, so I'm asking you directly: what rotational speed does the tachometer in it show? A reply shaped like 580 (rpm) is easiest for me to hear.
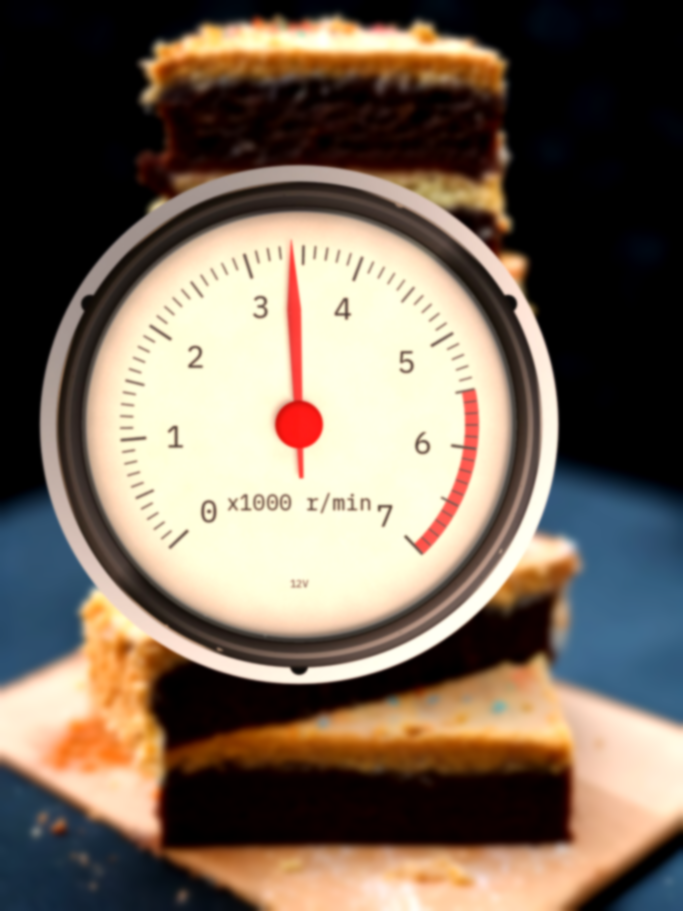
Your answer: 3400 (rpm)
